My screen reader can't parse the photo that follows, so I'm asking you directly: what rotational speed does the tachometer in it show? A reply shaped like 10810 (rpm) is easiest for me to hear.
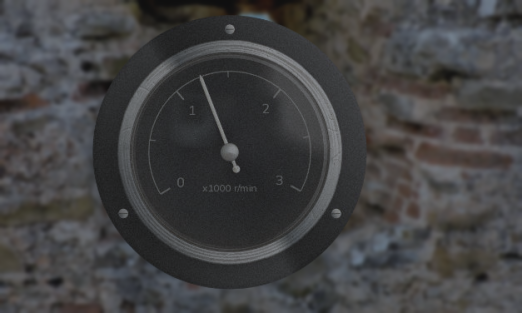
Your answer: 1250 (rpm)
